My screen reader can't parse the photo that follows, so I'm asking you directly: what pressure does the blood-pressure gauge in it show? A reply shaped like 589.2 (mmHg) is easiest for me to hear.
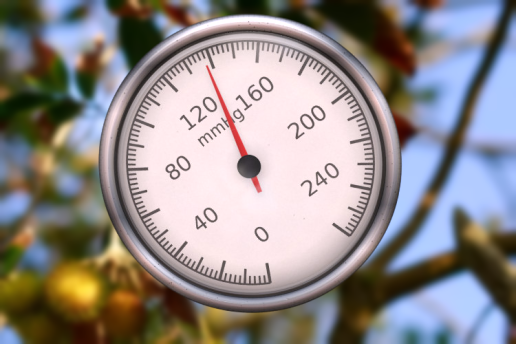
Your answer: 138 (mmHg)
